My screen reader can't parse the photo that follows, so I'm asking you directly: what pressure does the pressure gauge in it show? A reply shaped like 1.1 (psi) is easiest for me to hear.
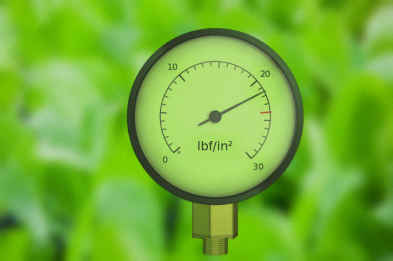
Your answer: 21.5 (psi)
